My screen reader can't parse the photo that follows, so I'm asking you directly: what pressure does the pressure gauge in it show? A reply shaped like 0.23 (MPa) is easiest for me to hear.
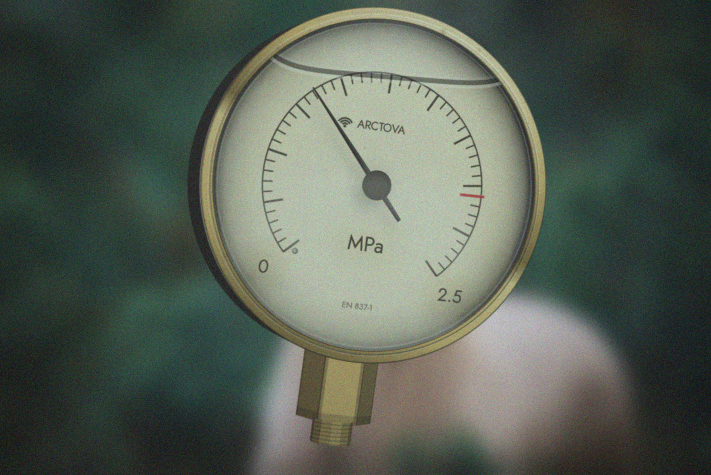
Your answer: 0.85 (MPa)
